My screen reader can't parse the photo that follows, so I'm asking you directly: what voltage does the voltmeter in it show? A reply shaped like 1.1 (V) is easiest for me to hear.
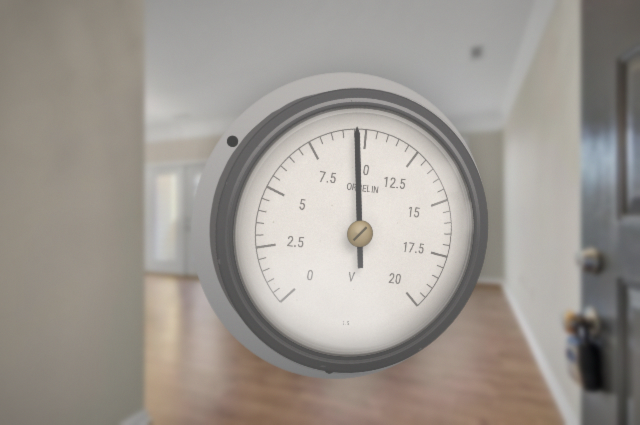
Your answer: 9.5 (V)
